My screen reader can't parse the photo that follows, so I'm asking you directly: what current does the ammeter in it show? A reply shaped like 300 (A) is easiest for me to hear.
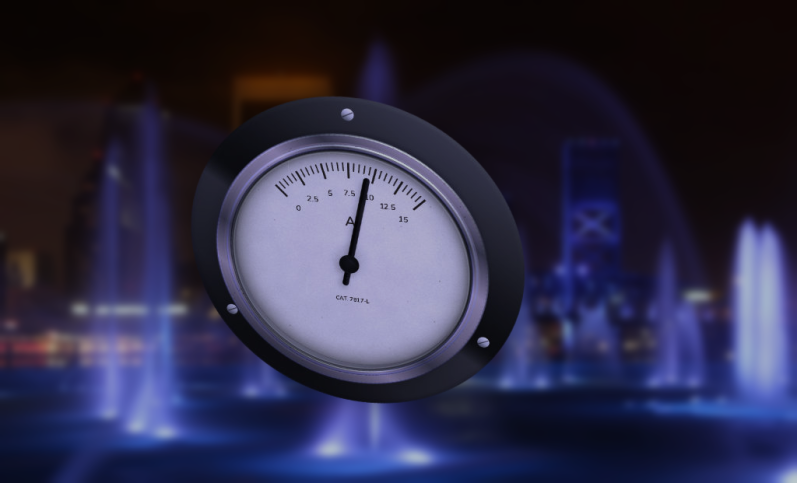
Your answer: 9.5 (A)
